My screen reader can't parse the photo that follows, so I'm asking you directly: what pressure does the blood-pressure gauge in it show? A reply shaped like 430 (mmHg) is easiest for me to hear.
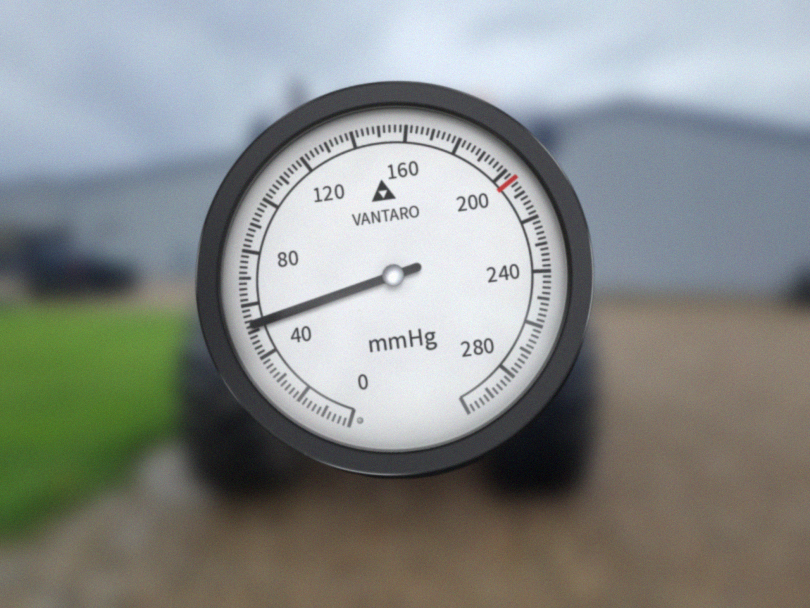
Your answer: 52 (mmHg)
